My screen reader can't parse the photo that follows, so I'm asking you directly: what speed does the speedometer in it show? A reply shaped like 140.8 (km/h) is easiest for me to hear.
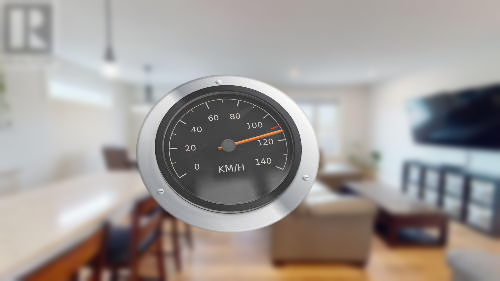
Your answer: 115 (km/h)
